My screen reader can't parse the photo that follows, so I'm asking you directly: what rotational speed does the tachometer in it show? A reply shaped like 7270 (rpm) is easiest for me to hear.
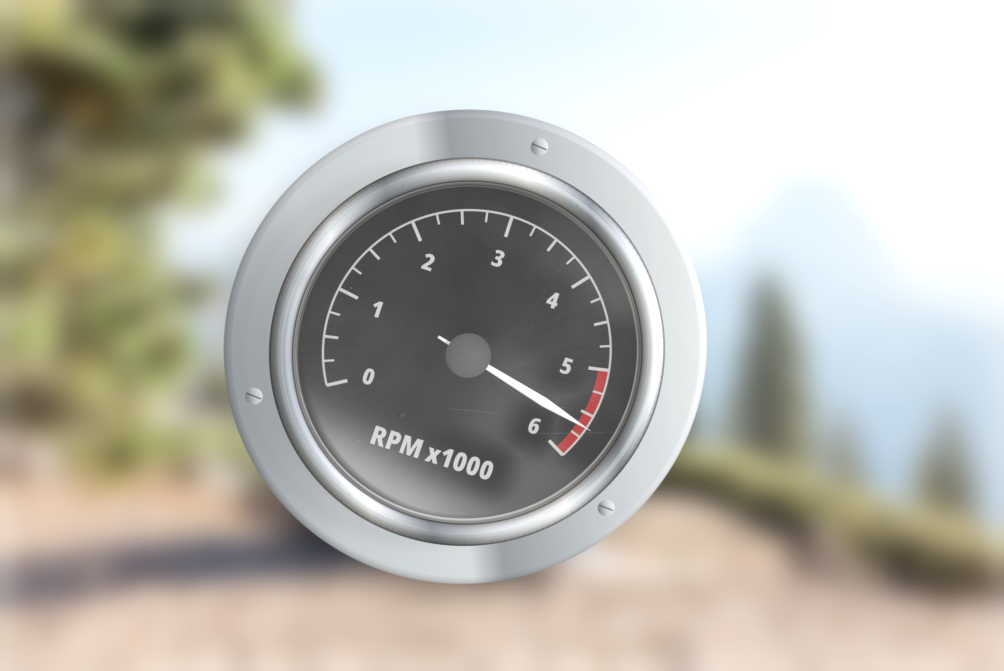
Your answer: 5625 (rpm)
